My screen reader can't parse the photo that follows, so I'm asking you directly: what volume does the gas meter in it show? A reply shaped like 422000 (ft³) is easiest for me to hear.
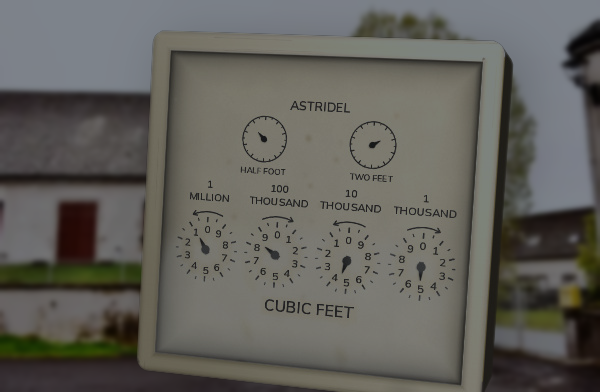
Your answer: 84500 (ft³)
